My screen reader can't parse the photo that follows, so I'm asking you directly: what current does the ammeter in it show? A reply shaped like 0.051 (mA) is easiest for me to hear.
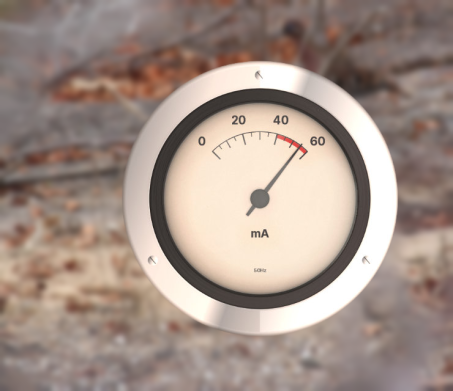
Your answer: 55 (mA)
